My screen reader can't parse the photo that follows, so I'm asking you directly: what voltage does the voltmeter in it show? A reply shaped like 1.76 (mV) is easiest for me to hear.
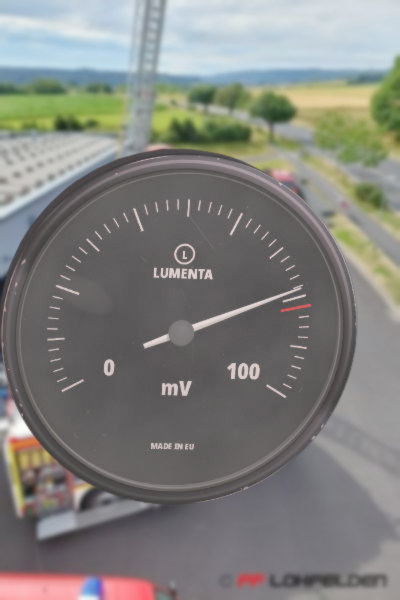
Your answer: 78 (mV)
